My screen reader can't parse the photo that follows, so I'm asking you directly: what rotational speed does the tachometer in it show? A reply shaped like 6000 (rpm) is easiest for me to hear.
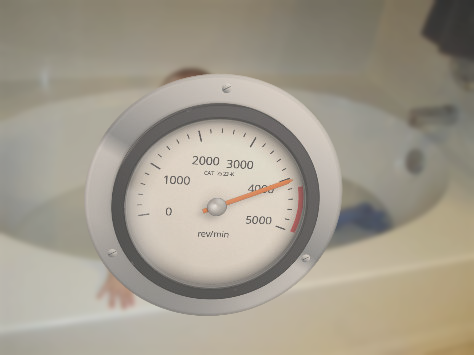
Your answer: 4000 (rpm)
